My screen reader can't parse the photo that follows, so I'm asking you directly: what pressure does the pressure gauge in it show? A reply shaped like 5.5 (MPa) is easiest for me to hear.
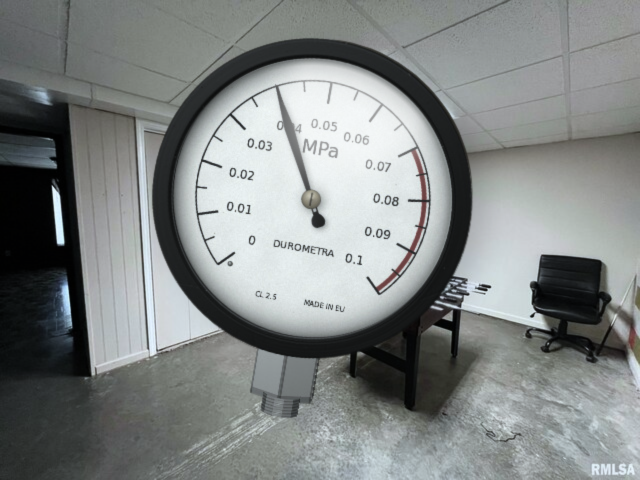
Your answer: 0.04 (MPa)
